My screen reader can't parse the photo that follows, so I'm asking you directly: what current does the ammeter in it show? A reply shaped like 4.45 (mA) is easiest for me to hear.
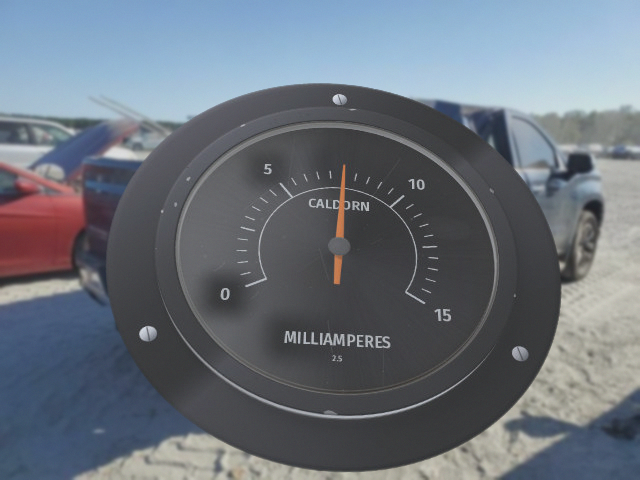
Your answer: 7.5 (mA)
